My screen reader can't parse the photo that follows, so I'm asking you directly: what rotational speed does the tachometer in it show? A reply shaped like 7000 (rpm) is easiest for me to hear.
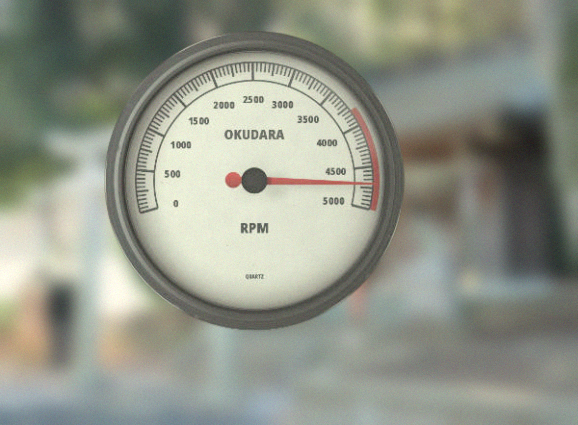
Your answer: 4700 (rpm)
